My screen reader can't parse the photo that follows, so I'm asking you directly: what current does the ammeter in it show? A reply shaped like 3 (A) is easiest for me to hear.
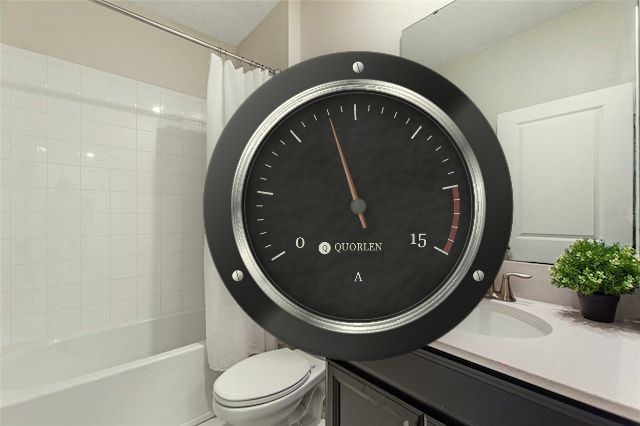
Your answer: 6.5 (A)
